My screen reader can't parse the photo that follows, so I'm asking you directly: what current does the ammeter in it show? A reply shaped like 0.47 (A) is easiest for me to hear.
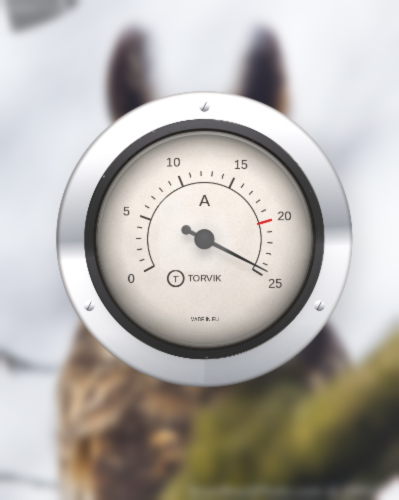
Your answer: 24.5 (A)
